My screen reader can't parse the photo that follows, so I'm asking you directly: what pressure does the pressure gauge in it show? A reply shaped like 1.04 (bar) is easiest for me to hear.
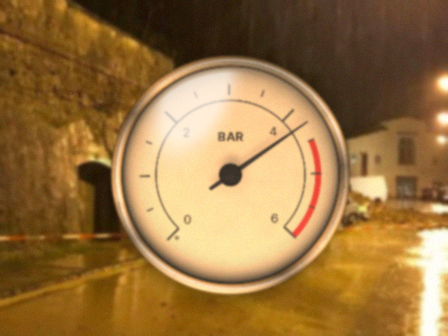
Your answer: 4.25 (bar)
